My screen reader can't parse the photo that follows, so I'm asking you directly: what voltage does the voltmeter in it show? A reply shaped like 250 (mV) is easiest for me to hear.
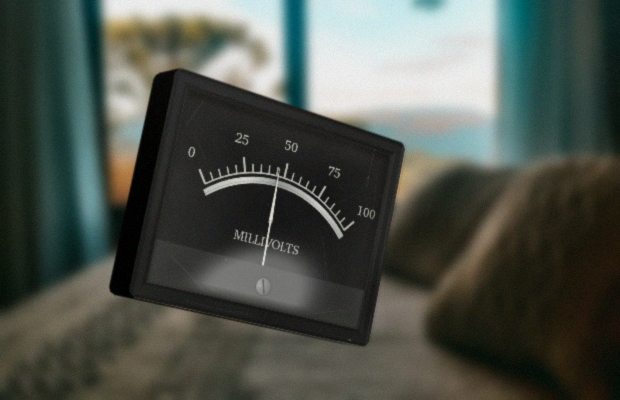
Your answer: 45 (mV)
